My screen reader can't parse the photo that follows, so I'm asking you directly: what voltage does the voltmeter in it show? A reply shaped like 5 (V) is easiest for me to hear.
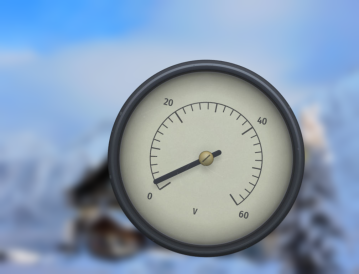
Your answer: 2 (V)
